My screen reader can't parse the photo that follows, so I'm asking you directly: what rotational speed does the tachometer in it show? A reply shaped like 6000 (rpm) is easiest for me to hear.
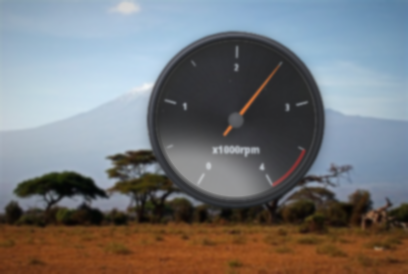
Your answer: 2500 (rpm)
